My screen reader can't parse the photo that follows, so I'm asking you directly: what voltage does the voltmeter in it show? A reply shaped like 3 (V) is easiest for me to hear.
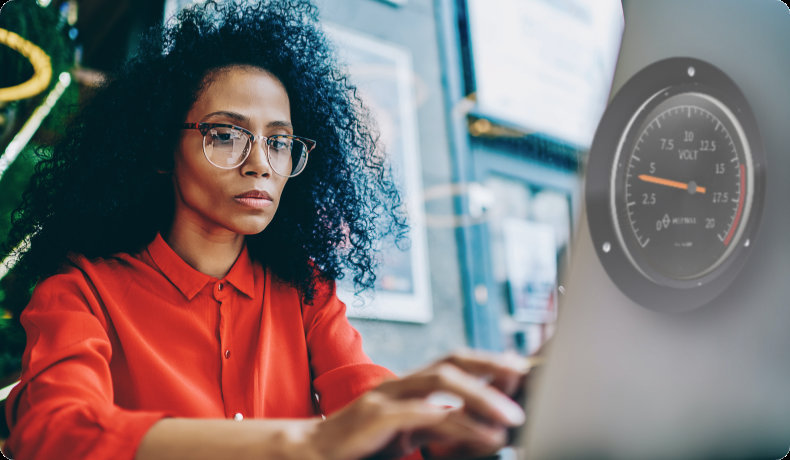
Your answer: 4 (V)
